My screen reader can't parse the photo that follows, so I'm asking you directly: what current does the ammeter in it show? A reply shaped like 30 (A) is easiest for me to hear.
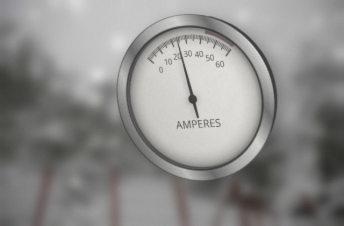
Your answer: 25 (A)
